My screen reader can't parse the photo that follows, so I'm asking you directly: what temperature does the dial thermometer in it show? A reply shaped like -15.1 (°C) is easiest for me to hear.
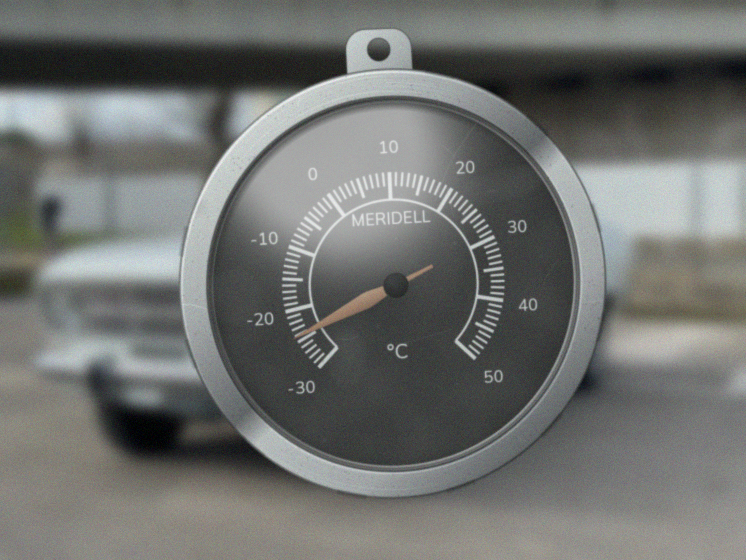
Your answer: -24 (°C)
